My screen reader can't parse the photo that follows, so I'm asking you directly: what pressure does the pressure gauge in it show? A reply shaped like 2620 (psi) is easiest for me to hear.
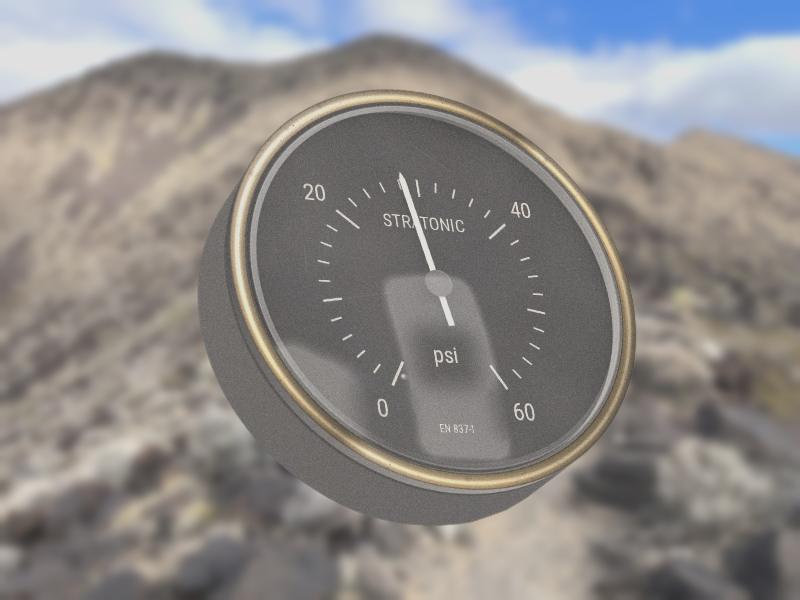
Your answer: 28 (psi)
